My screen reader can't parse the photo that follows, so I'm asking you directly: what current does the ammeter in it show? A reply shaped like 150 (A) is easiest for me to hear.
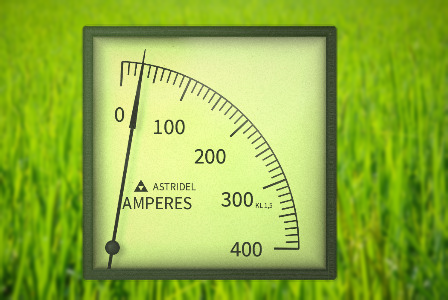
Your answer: 30 (A)
